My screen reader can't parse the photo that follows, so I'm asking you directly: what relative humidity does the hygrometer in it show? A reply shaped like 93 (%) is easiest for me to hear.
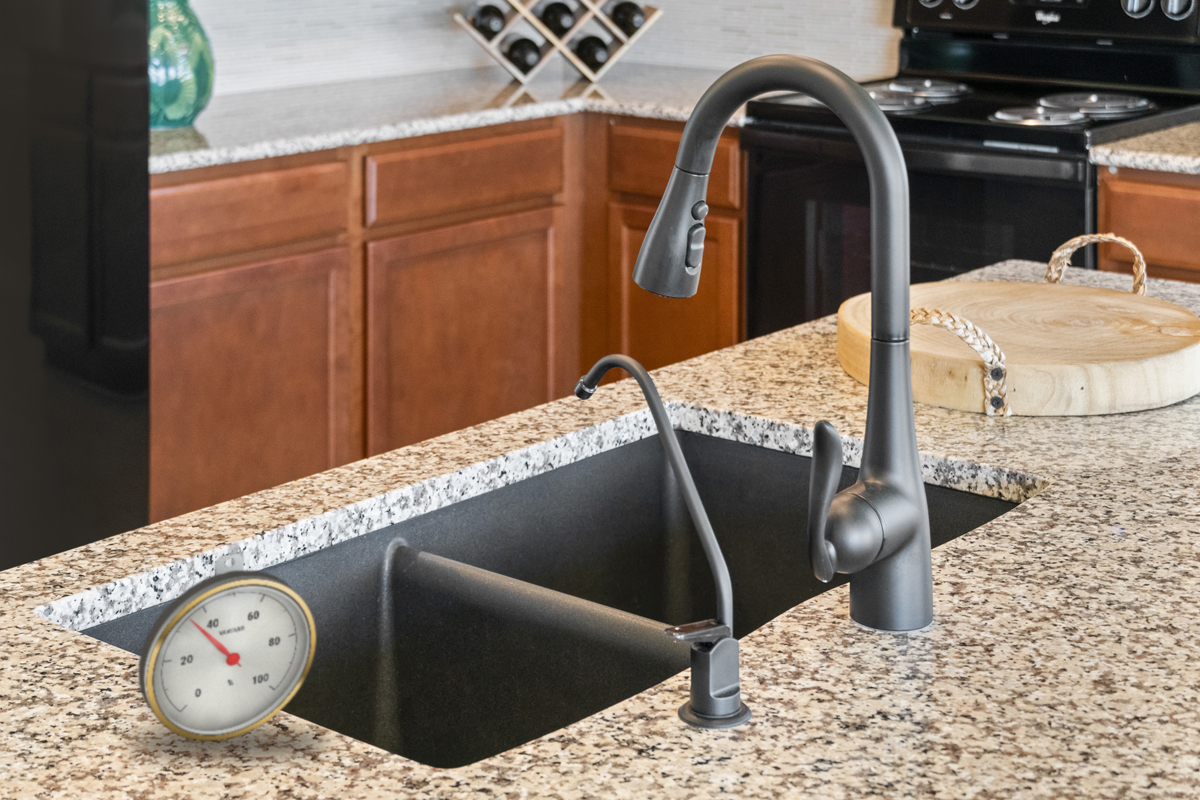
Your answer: 35 (%)
